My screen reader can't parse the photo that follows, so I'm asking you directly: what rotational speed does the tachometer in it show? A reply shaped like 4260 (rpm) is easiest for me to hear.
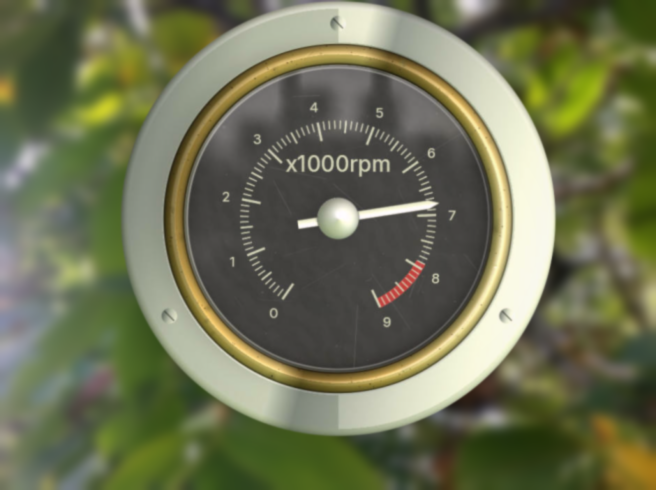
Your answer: 6800 (rpm)
